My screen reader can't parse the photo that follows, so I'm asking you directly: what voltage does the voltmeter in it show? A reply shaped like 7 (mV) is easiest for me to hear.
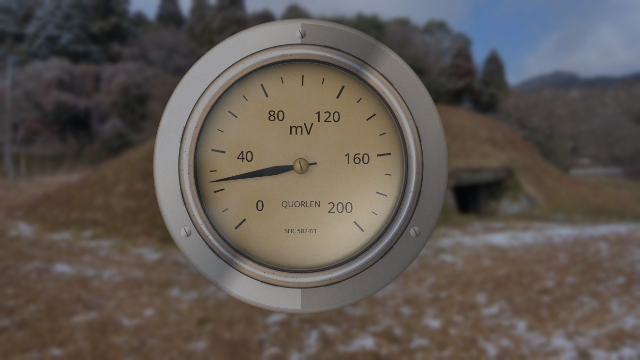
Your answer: 25 (mV)
